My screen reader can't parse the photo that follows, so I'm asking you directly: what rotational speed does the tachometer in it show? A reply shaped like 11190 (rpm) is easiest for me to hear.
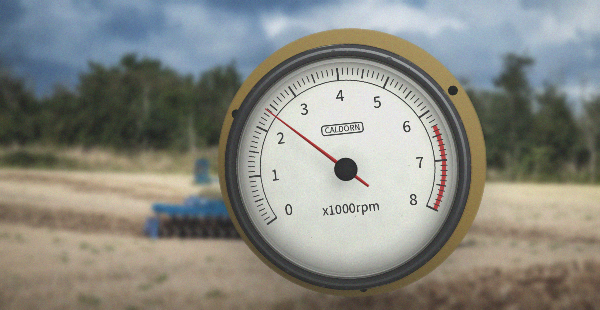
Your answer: 2400 (rpm)
